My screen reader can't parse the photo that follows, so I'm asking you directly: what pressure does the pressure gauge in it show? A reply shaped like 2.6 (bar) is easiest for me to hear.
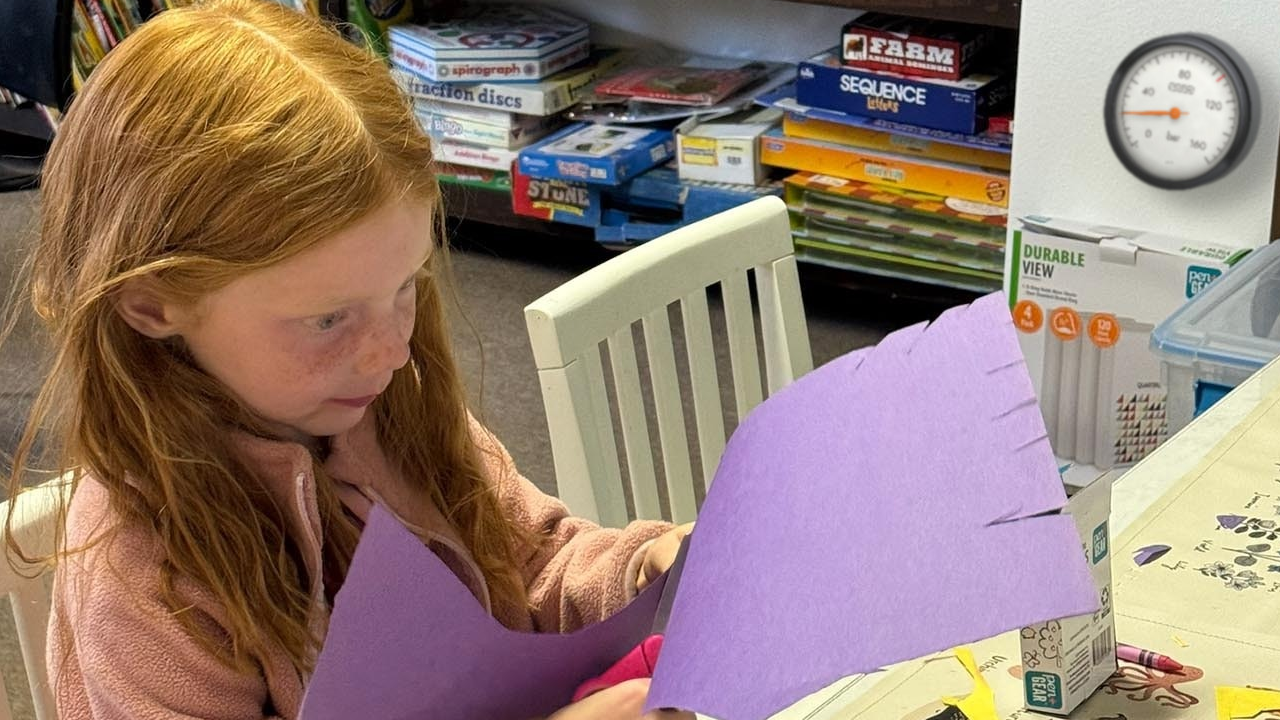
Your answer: 20 (bar)
